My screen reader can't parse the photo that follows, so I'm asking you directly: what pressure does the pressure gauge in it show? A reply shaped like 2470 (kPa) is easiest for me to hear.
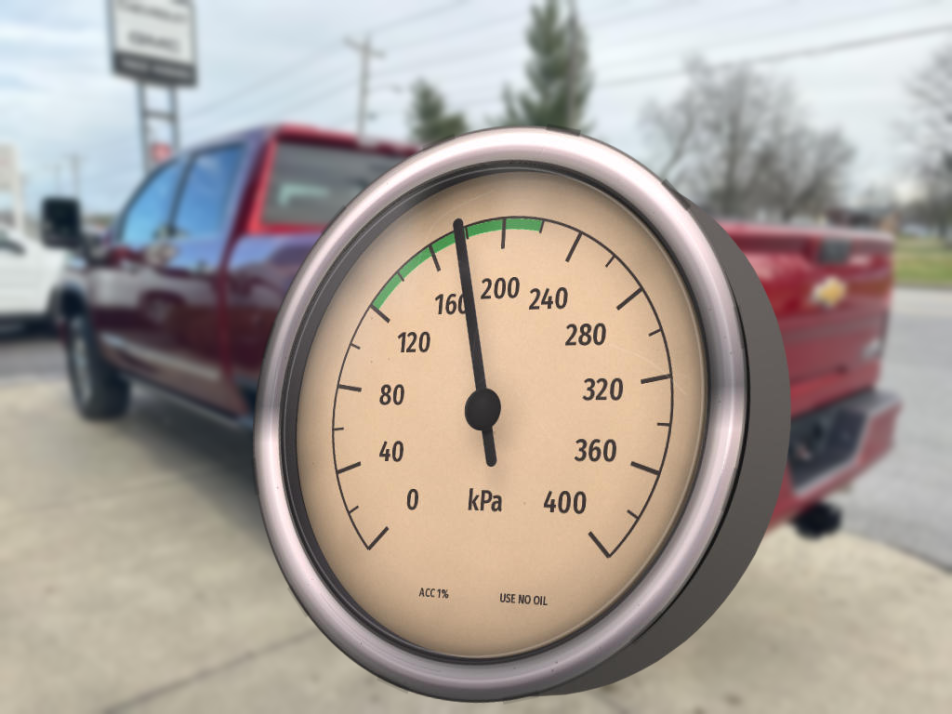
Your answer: 180 (kPa)
